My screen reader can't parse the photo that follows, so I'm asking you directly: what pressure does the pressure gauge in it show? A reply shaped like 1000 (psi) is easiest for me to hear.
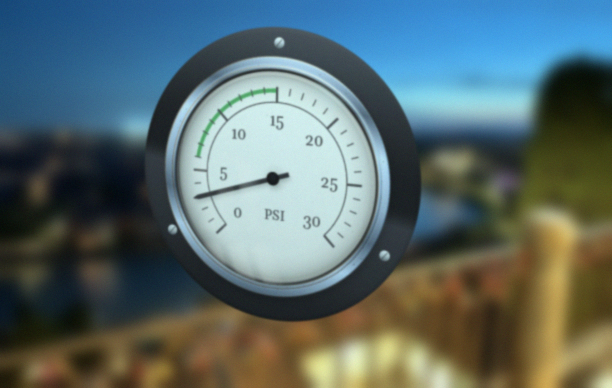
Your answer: 3 (psi)
